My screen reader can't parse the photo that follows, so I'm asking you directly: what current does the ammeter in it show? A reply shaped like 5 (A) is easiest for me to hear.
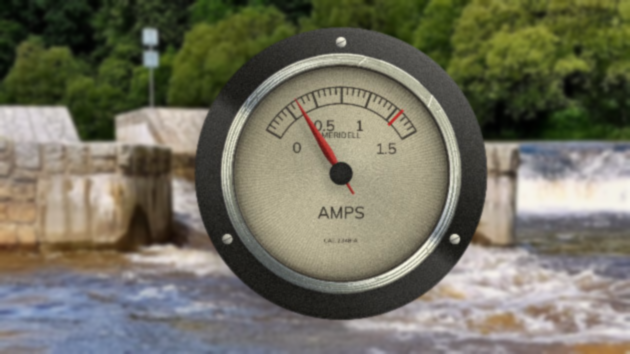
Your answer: 0.35 (A)
